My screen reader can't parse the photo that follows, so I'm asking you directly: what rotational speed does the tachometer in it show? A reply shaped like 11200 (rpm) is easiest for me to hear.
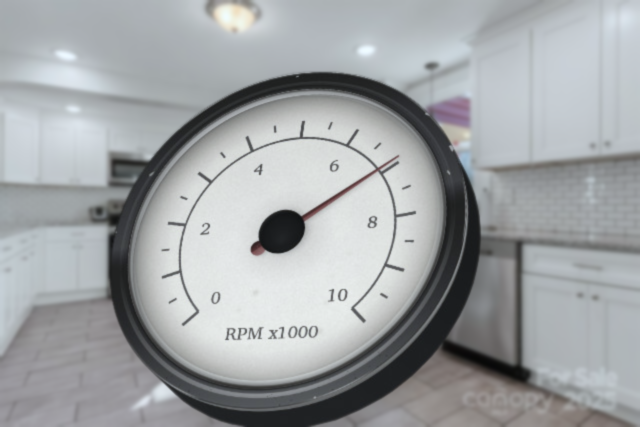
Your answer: 7000 (rpm)
